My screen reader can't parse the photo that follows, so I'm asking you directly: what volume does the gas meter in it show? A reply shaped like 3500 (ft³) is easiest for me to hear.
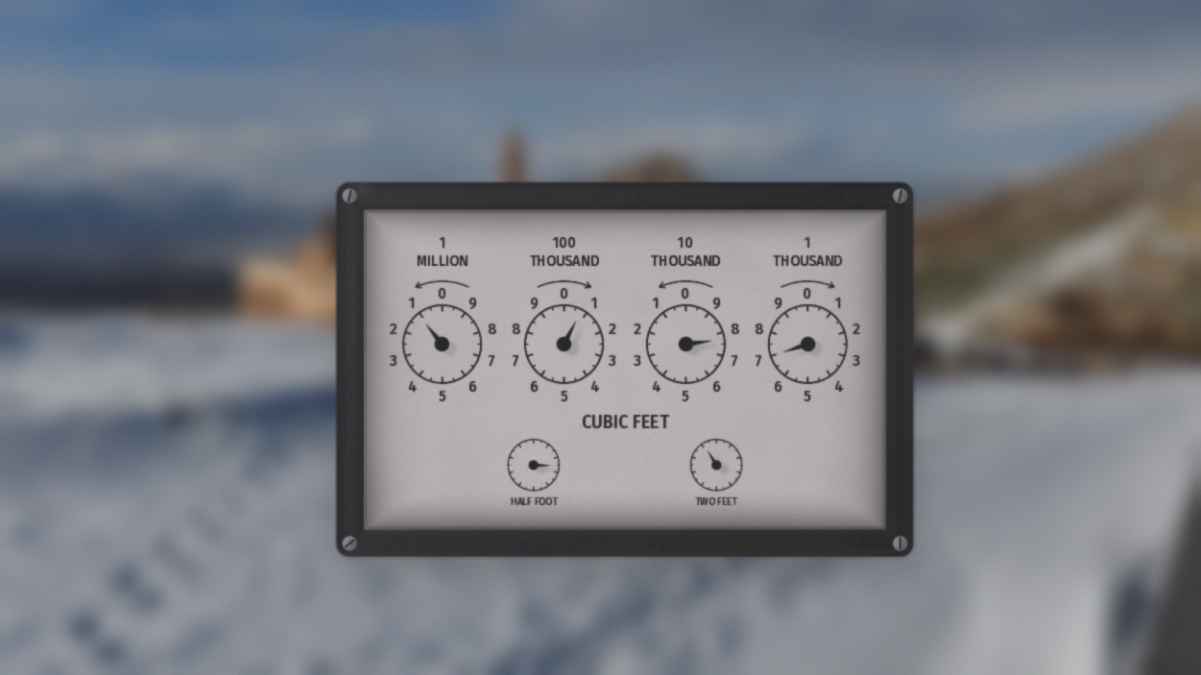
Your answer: 107700 (ft³)
